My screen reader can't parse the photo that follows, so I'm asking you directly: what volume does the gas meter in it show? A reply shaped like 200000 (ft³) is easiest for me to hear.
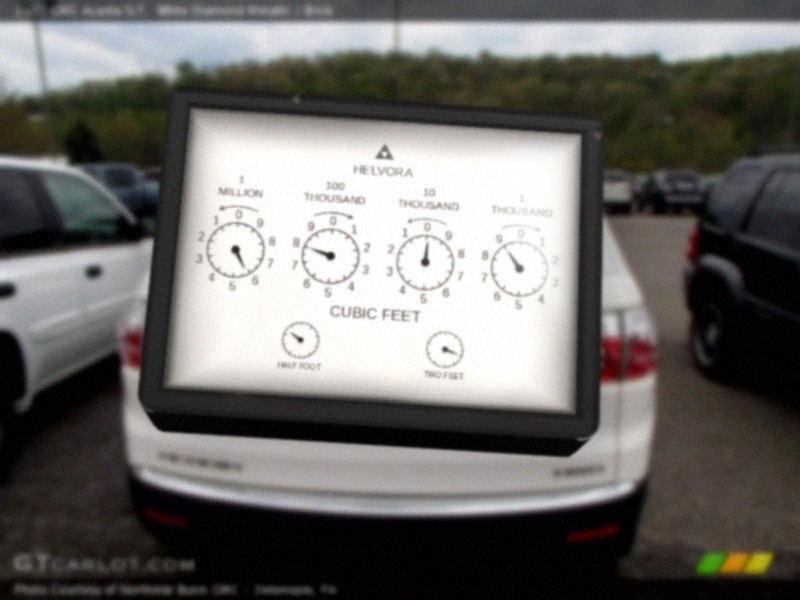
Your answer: 579900 (ft³)
